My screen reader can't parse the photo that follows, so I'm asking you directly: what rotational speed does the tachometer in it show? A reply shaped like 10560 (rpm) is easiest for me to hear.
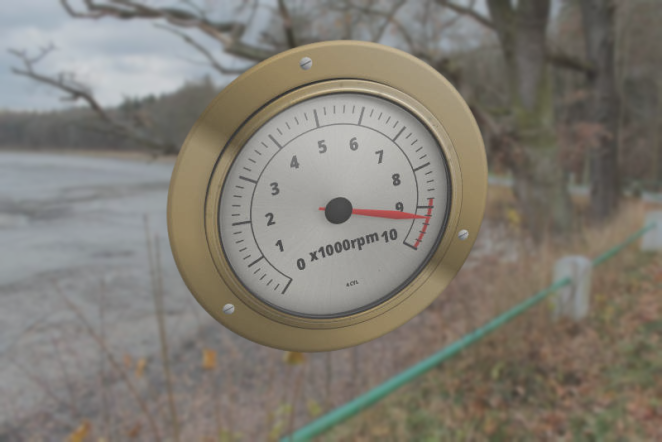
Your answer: 9200 (rpm)
